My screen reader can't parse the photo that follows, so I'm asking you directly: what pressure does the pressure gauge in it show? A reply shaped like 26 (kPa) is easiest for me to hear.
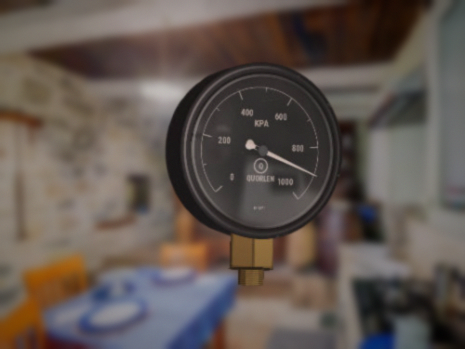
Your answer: 900 (kPa)
